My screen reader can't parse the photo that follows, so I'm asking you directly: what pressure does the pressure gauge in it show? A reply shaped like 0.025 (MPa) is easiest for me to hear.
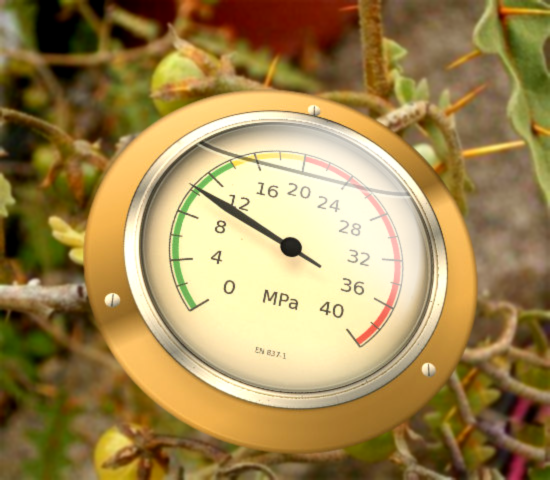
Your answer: 10 (MPa)
